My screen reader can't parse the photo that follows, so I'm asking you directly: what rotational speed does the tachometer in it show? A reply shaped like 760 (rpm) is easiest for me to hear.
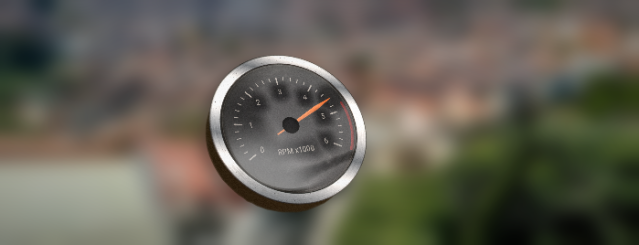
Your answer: 4600 (rpm)
